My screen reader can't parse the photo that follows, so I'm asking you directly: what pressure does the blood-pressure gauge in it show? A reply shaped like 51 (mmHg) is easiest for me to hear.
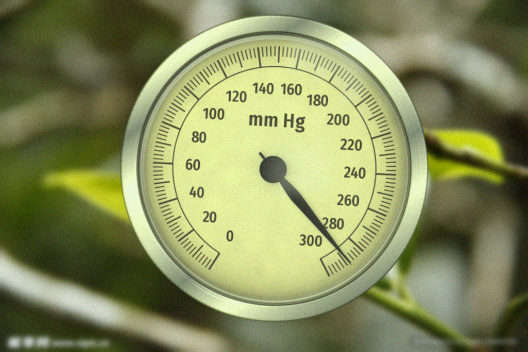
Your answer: 288 (mmHg)
